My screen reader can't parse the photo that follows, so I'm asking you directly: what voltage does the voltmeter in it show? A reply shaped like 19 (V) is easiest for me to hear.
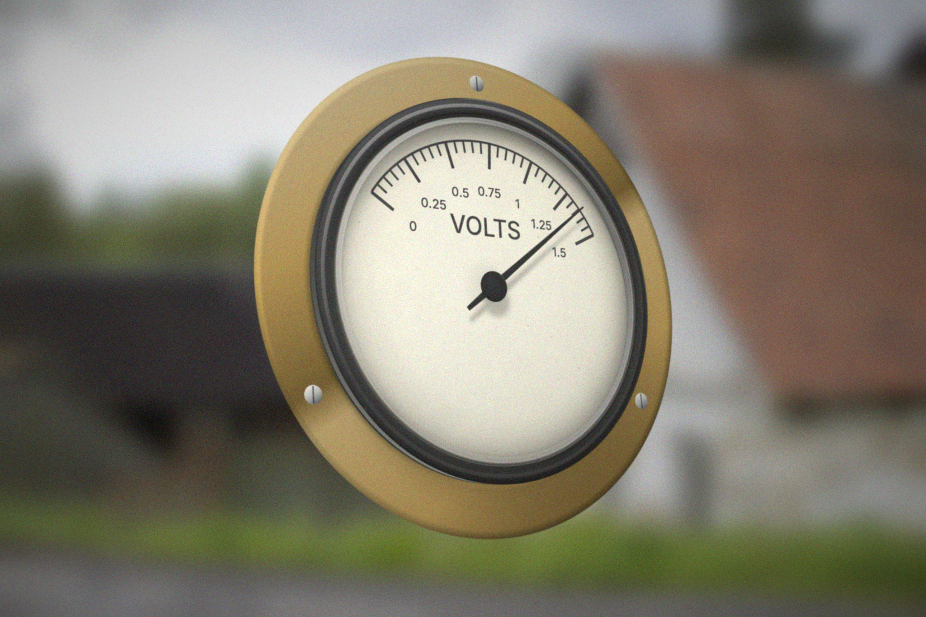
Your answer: 1.35 (V)
